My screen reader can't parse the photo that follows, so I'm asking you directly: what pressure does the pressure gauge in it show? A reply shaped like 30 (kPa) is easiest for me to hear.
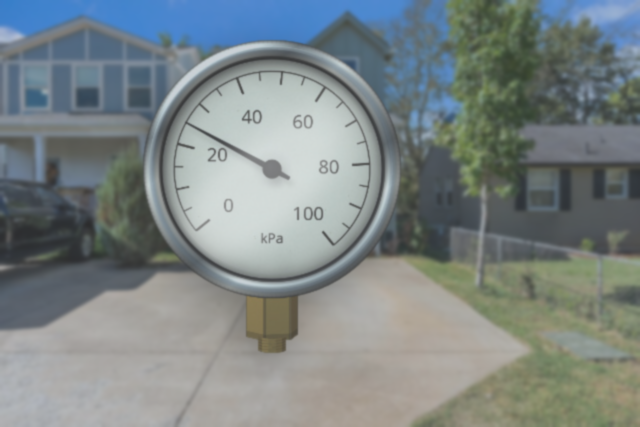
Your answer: 25 (kPa)
